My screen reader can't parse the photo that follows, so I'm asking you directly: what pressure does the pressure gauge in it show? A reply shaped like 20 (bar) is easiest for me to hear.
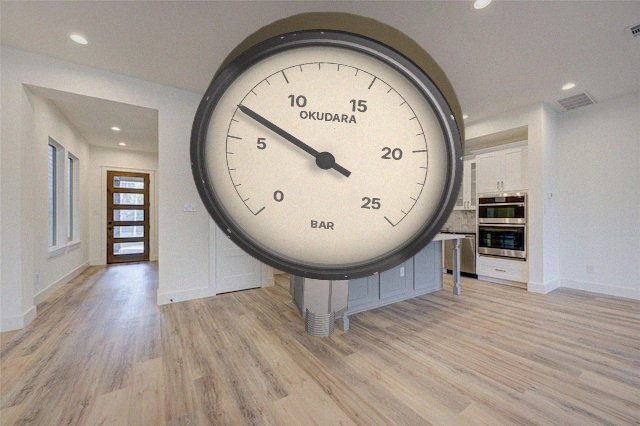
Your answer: 7 (bar)
